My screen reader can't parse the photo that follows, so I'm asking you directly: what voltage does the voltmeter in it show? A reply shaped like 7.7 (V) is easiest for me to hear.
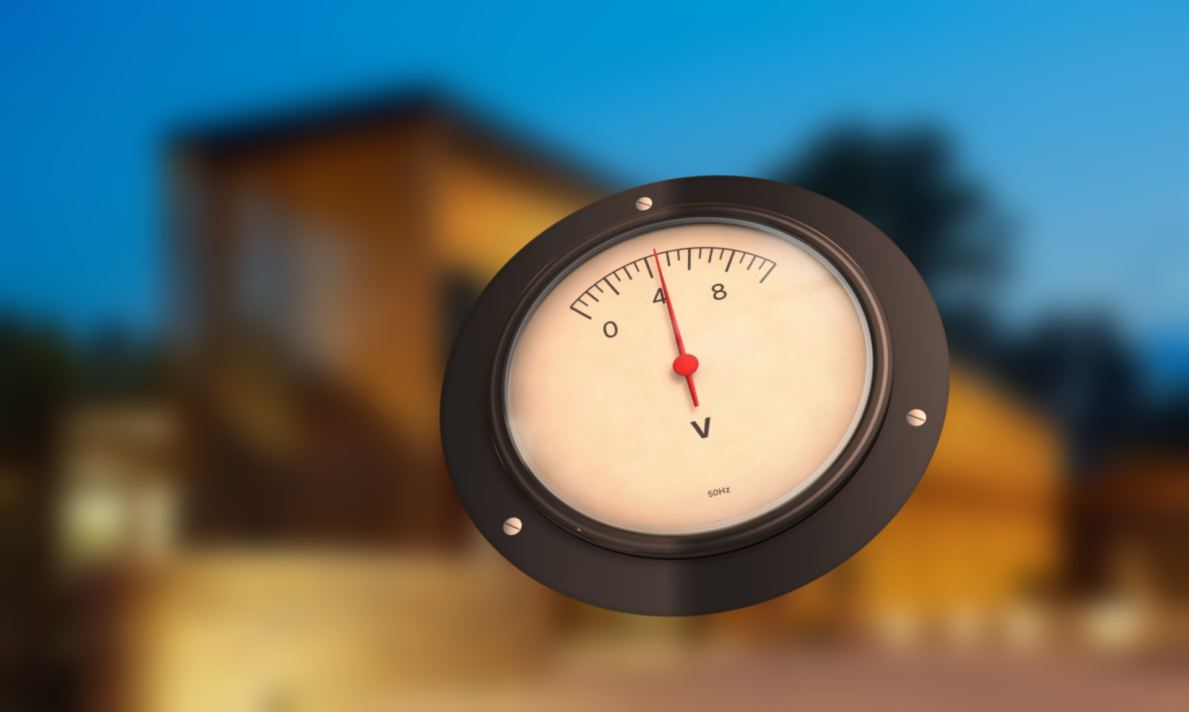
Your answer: 4.5 (V)
